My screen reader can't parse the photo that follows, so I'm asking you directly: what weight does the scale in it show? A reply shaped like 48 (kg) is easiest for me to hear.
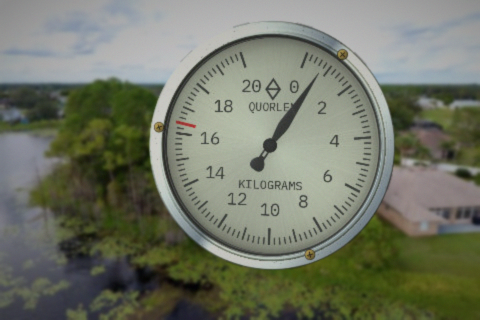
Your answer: 0.8 (kg)
